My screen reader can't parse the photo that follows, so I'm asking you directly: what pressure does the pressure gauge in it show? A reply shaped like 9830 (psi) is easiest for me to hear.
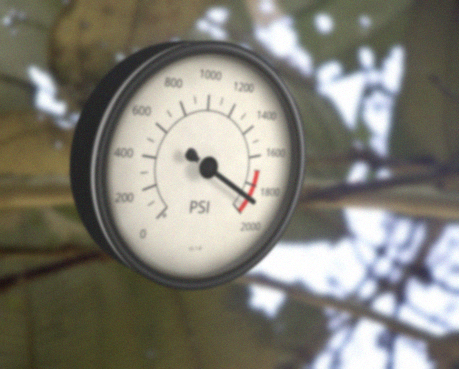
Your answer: 1900 (psi)
